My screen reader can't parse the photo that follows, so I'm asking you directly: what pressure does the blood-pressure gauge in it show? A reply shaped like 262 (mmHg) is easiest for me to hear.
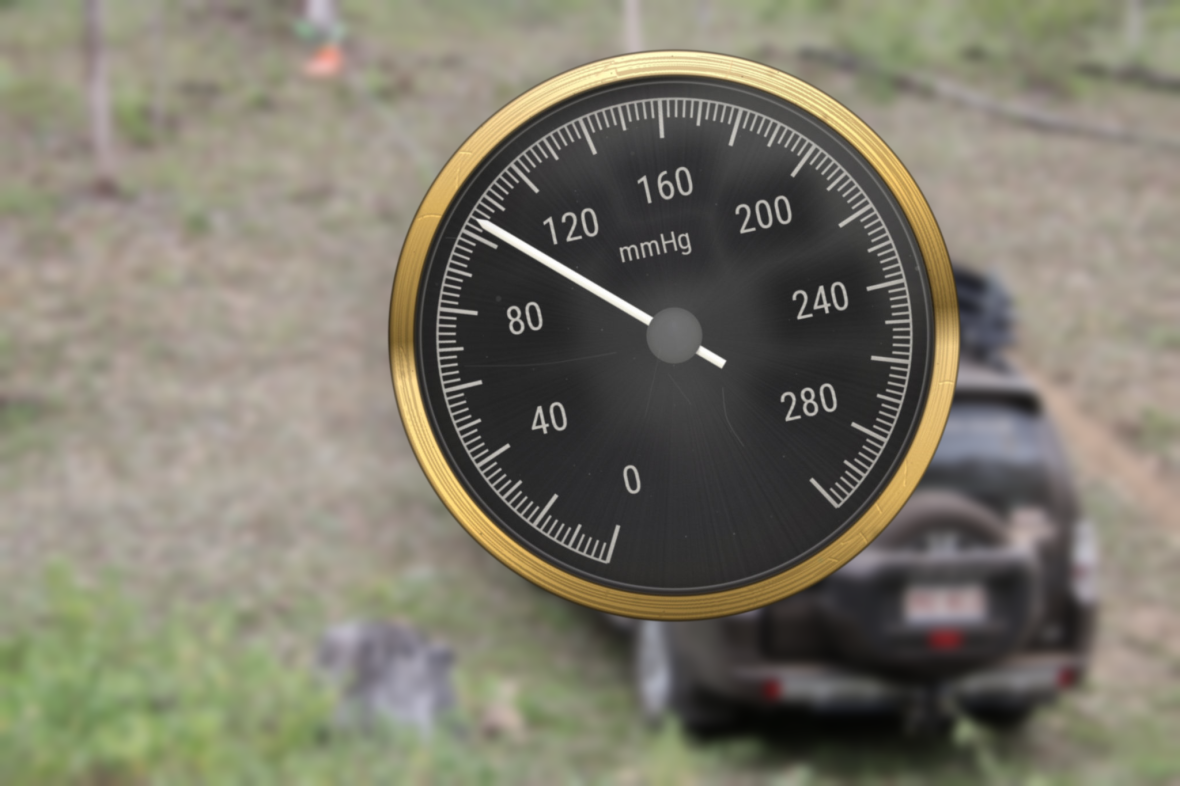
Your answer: 104 (mmHg)
